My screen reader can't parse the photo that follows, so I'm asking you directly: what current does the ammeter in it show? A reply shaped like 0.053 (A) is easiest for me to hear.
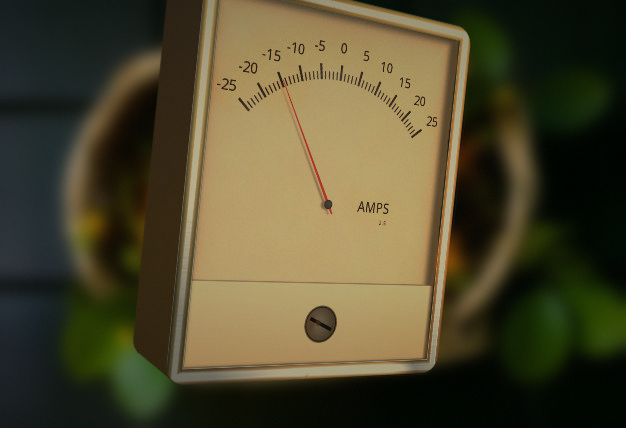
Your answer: -15 (A)
